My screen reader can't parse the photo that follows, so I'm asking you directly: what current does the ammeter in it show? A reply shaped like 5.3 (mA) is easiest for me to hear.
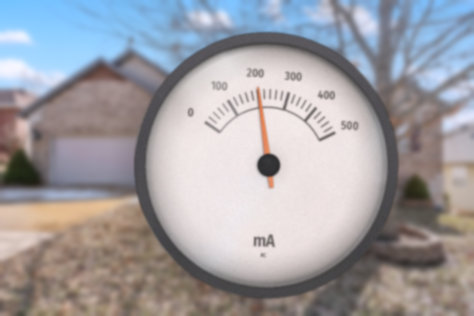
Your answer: 200 (mA)
